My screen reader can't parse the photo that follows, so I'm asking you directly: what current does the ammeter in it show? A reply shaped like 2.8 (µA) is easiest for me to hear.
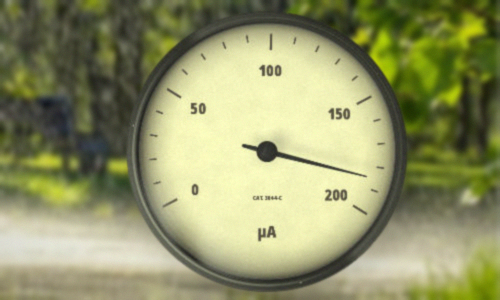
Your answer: 185 (µA)
